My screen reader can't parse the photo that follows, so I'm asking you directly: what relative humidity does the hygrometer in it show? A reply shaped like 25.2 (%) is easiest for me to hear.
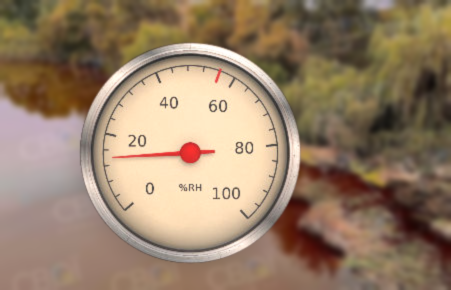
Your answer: 14 (%)
